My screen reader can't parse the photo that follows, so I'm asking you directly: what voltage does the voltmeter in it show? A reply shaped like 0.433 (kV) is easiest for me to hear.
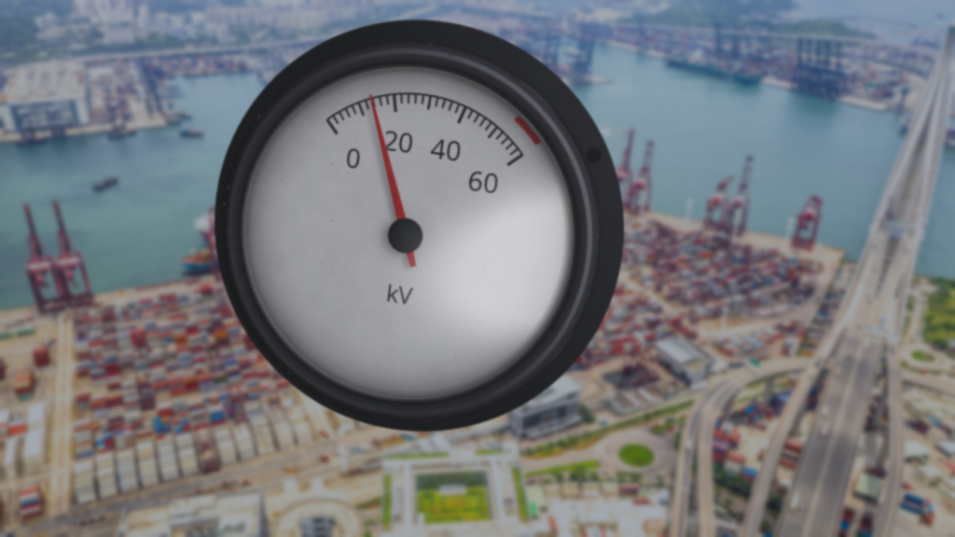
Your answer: 14 (kV)
